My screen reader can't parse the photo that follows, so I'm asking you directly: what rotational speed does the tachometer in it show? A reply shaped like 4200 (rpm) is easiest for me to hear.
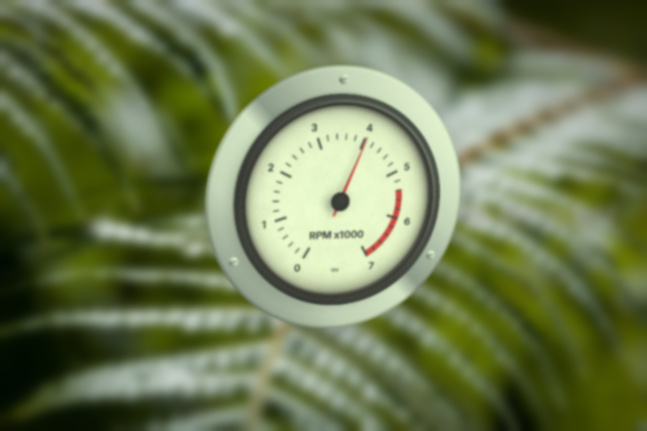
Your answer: 4000 (rpm)
